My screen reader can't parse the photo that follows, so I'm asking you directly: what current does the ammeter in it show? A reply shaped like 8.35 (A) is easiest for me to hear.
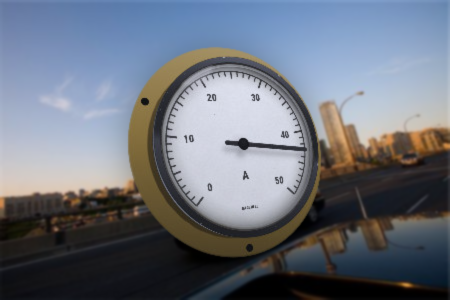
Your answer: 43 (A)
